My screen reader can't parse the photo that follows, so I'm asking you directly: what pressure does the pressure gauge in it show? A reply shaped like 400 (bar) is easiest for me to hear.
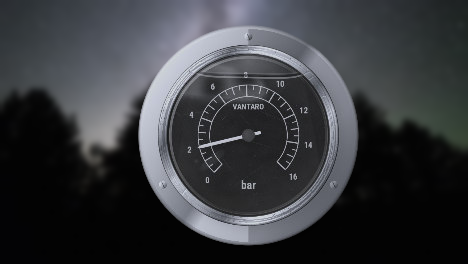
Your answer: 2 (bar)
